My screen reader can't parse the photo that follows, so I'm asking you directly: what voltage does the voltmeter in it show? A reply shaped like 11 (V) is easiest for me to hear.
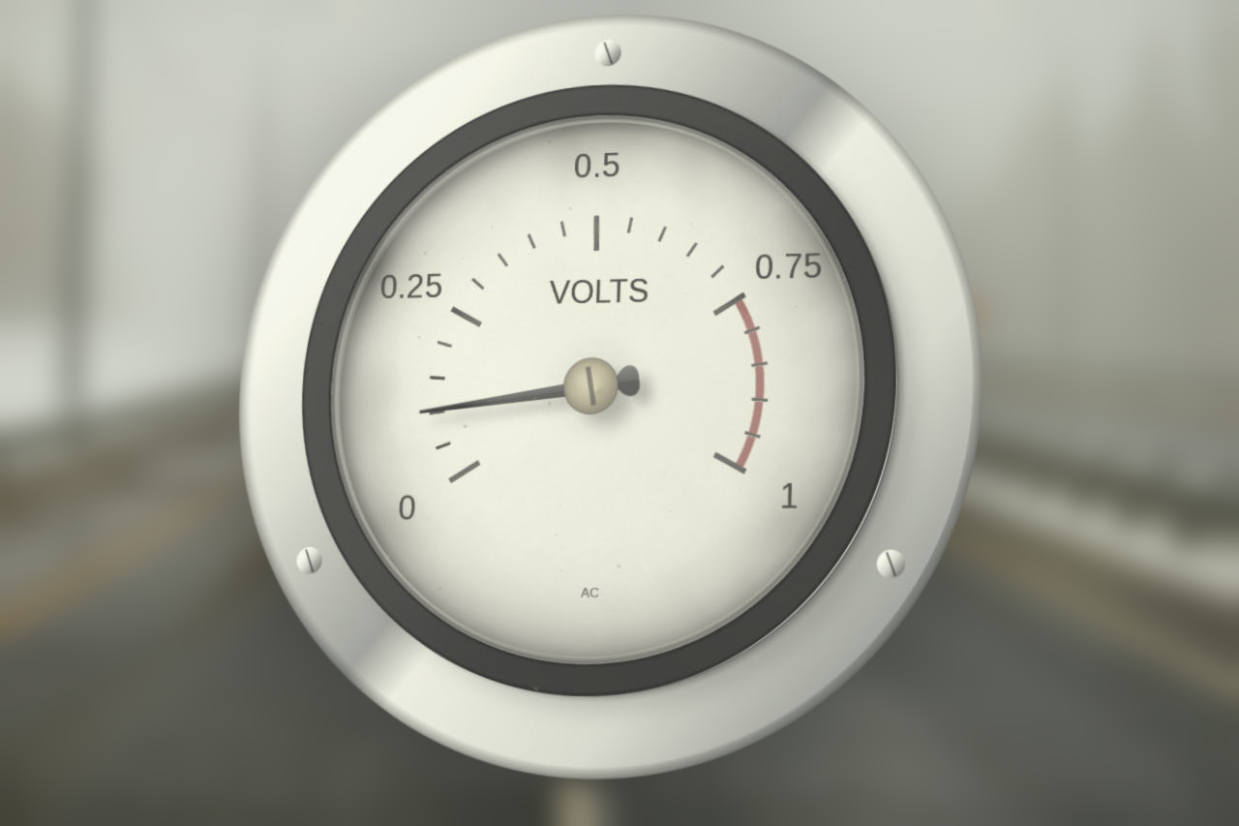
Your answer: 0.1 (V)
